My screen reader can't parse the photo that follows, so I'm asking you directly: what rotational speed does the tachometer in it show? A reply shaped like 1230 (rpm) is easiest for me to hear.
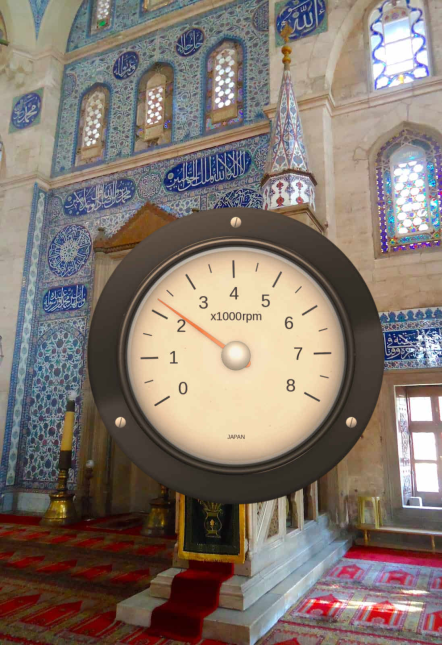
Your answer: 2250 (rpm)
